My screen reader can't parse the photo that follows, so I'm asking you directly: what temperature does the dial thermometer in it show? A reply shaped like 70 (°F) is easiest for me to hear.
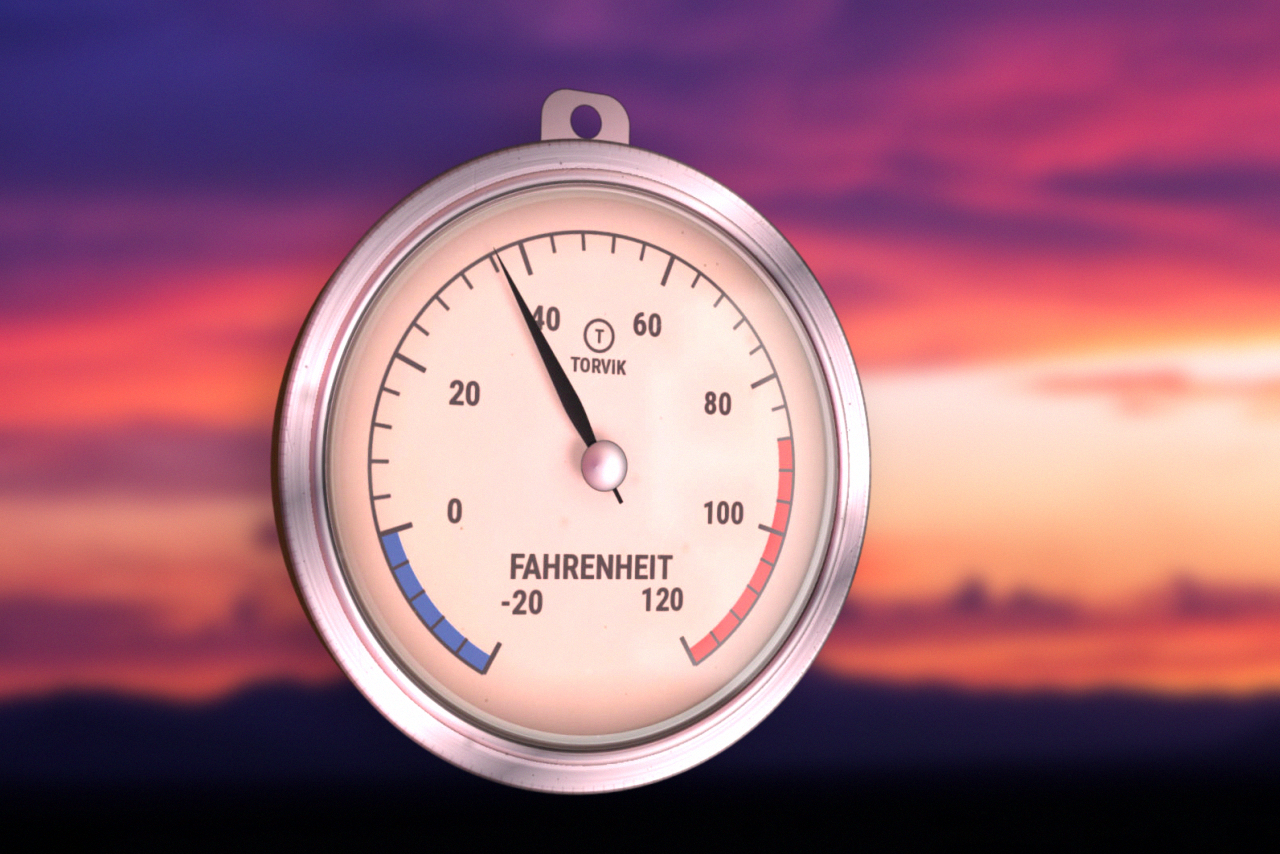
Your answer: 36 (°F)
